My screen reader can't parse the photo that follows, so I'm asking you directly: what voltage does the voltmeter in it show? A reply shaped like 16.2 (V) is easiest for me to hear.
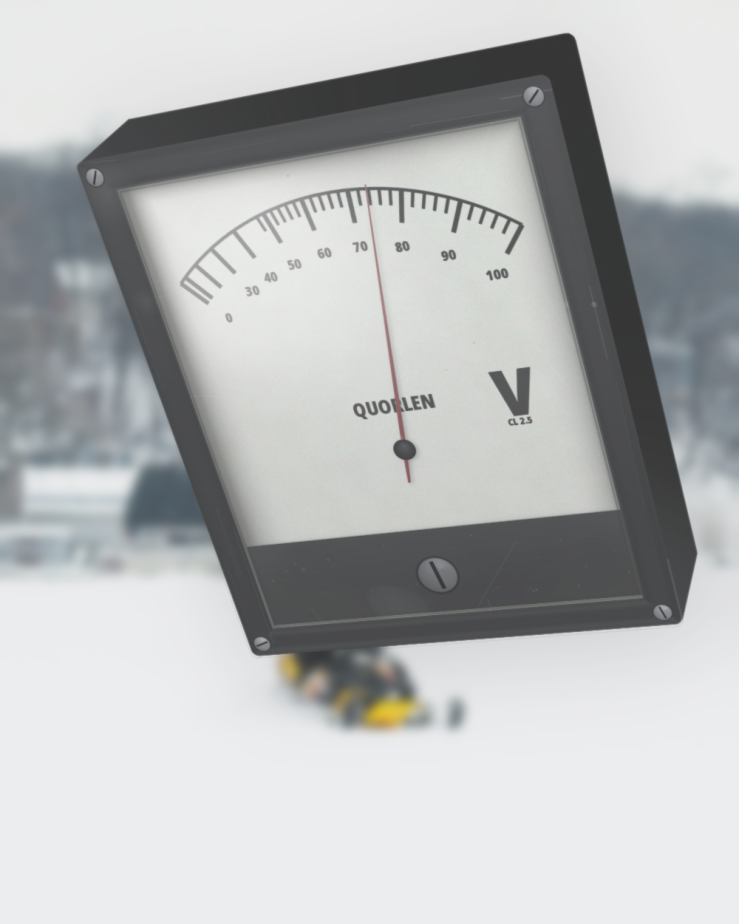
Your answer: 74 (V)
